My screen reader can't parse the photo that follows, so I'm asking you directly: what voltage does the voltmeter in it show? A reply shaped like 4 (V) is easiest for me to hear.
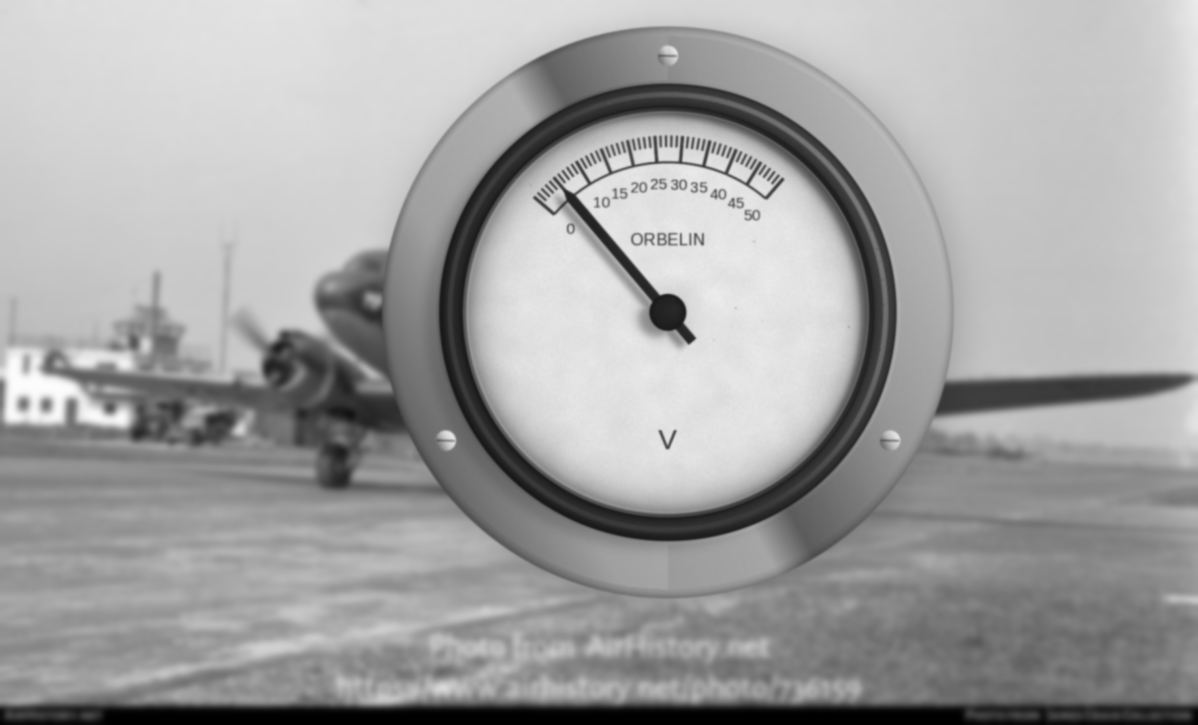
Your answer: 5 (V)
